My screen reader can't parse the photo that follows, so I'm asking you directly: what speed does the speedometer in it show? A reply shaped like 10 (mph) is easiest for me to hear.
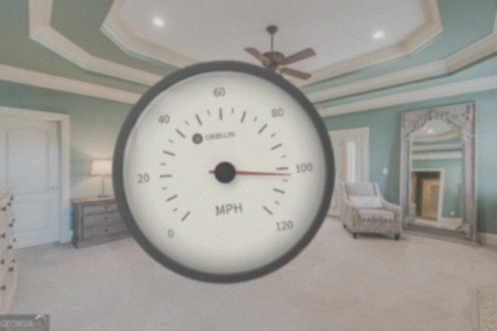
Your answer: 102.5 (mph)
